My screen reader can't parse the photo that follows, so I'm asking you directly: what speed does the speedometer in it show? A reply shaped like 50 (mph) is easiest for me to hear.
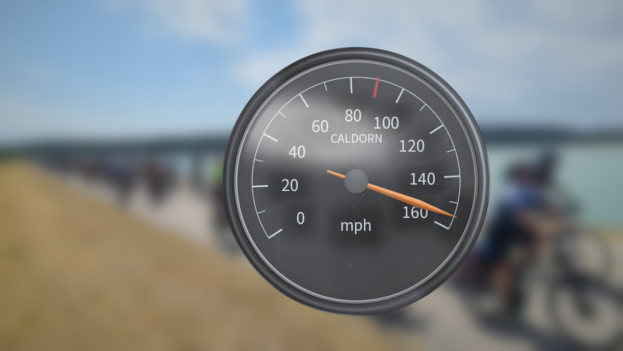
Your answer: 155 (mph)
